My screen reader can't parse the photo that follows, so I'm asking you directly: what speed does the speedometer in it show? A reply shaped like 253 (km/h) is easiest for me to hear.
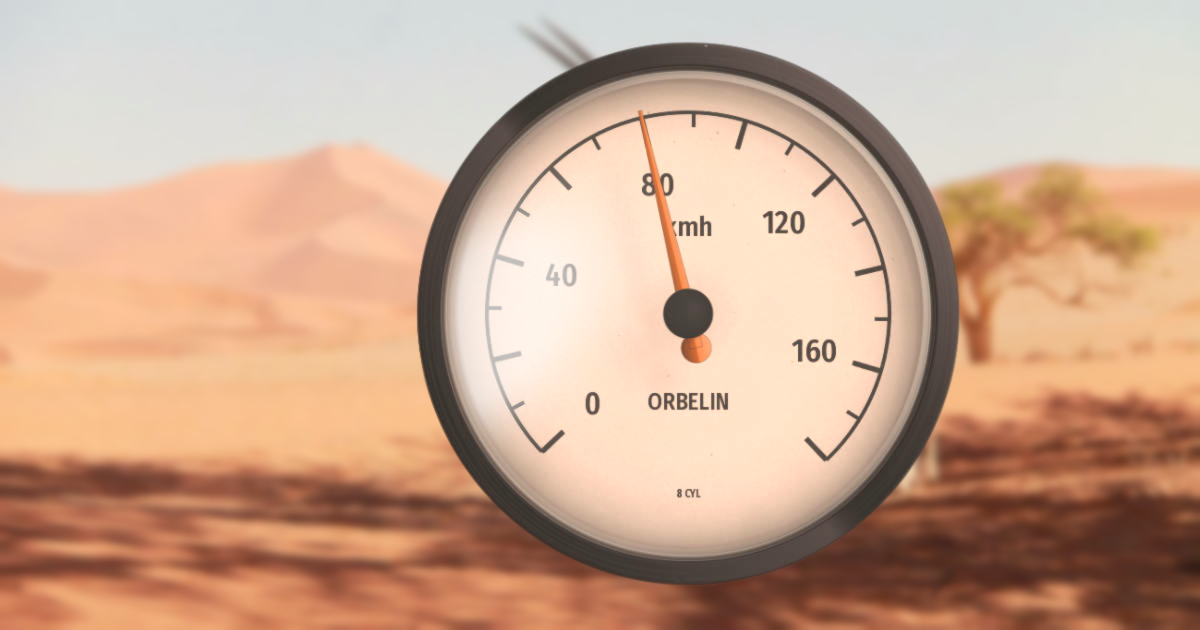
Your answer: 80 (km/h)
